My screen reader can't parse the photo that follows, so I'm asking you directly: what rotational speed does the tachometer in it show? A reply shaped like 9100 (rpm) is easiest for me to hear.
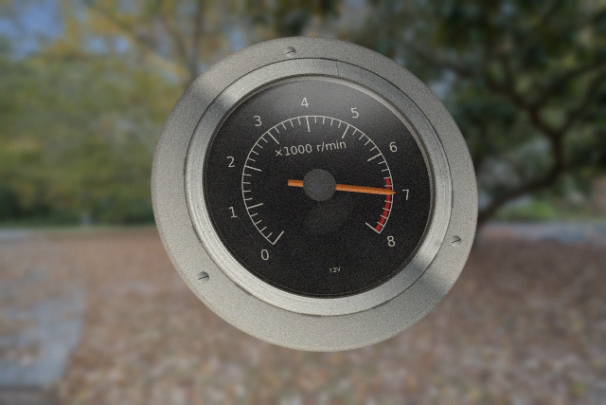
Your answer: 7000 (rpm)
